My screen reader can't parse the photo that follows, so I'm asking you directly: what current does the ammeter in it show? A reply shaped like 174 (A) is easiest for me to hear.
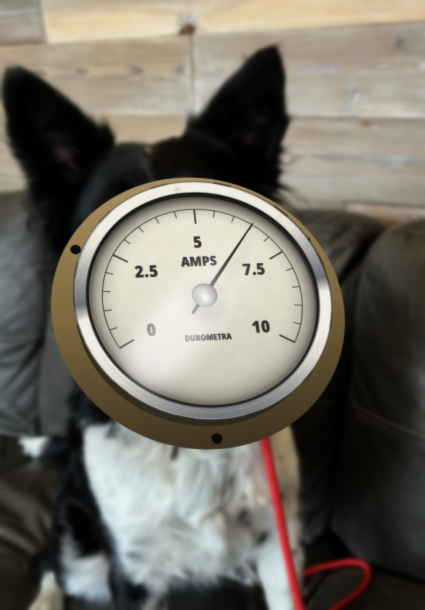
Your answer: 6.5 (A)
